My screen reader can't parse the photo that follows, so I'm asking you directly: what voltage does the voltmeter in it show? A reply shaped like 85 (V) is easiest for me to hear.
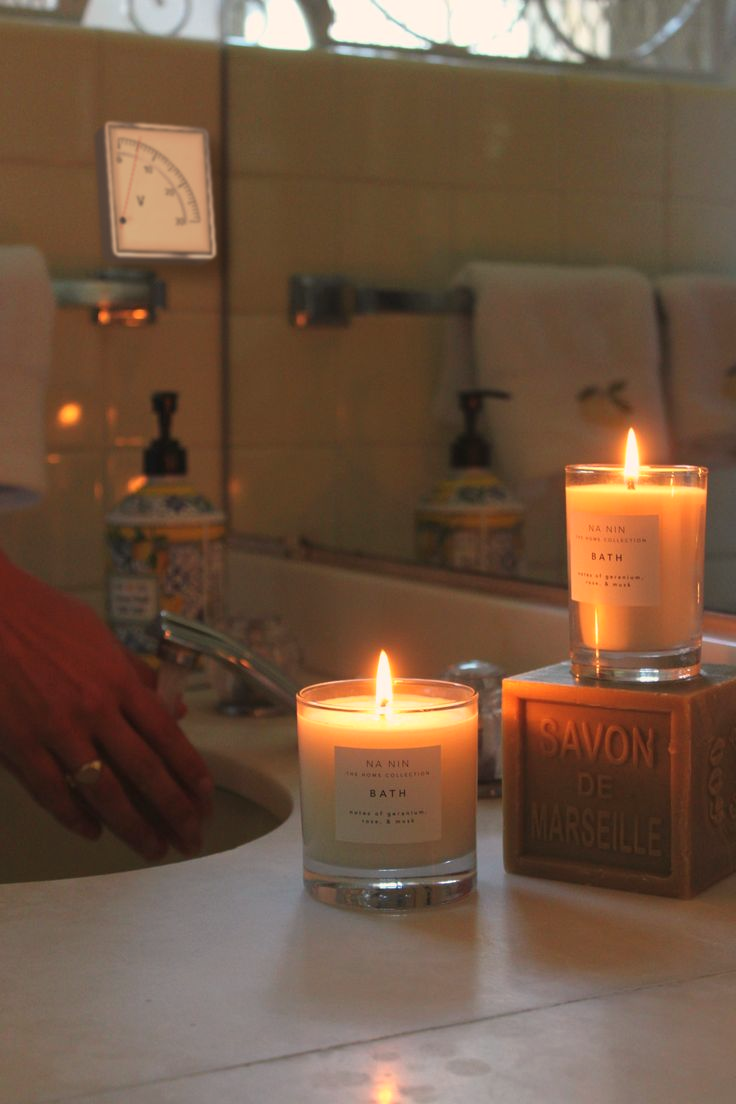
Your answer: 5 (V)
